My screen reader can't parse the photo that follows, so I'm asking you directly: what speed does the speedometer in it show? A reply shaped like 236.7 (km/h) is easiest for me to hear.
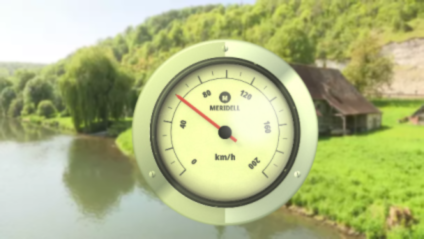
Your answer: 60 (km/h)
